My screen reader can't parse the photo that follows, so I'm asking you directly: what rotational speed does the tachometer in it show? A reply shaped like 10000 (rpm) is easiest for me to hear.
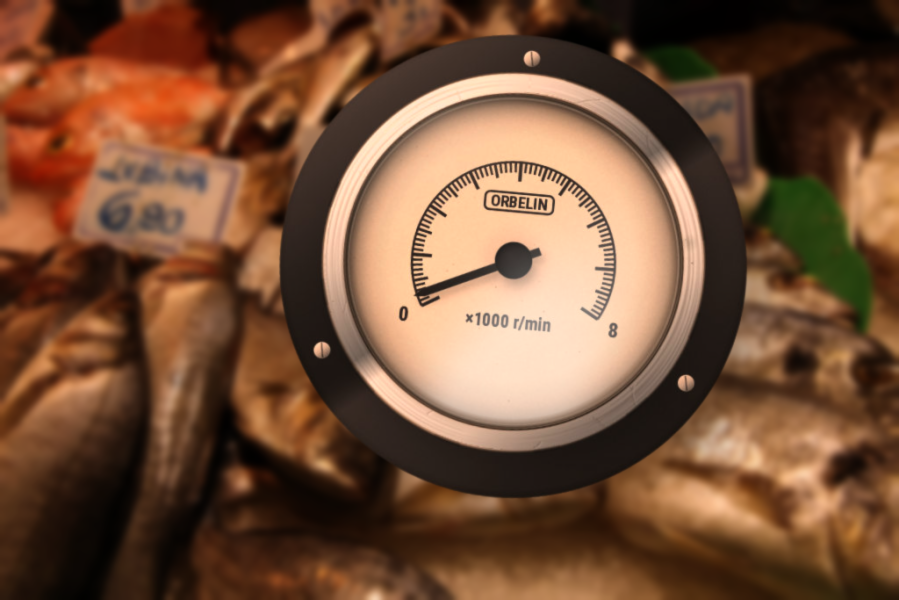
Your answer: 200 (rpm)
